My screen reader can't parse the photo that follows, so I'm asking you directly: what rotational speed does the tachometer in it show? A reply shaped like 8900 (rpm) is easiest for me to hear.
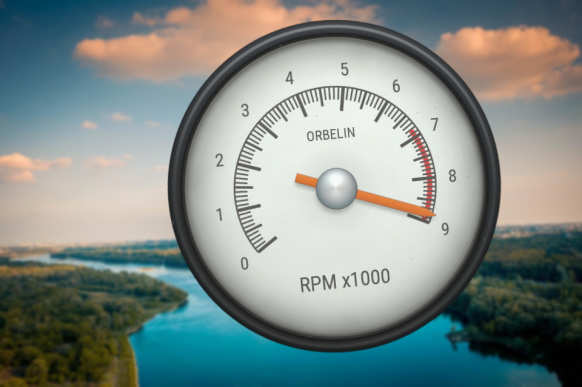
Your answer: 8800 (rpm)
